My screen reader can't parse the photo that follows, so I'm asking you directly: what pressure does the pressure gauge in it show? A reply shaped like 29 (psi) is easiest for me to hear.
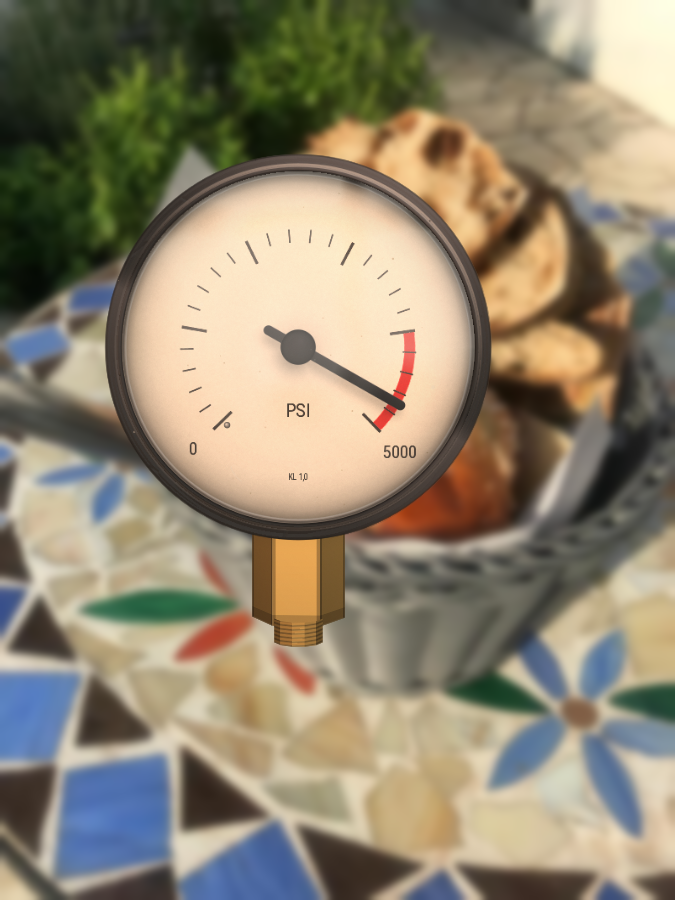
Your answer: 4700 (psi)
